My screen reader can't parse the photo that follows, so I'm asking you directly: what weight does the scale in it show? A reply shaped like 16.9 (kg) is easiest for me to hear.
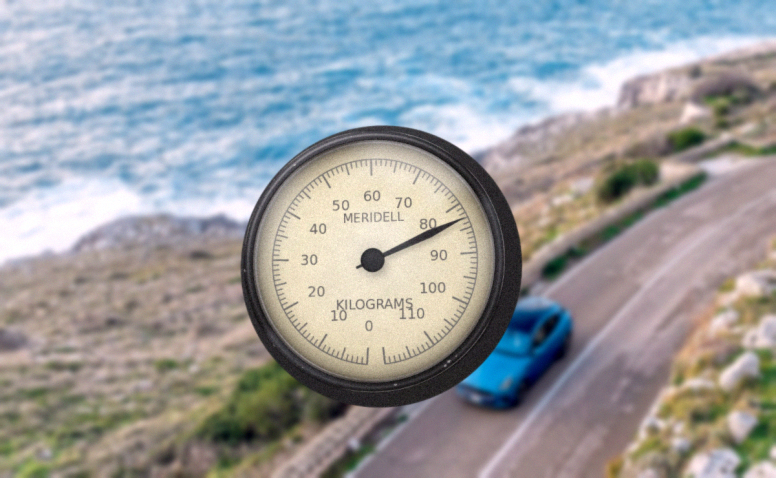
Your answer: 83 (kg)
